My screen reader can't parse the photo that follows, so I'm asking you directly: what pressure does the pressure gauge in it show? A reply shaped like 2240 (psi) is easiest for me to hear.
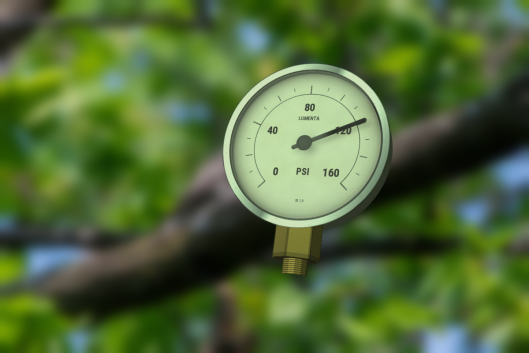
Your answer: 120 (psi)
